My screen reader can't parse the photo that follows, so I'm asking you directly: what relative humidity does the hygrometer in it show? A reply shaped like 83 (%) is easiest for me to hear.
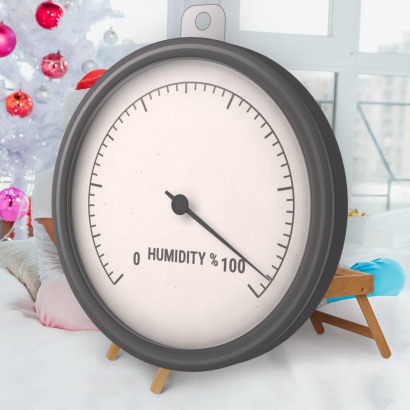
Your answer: 96 (%)
